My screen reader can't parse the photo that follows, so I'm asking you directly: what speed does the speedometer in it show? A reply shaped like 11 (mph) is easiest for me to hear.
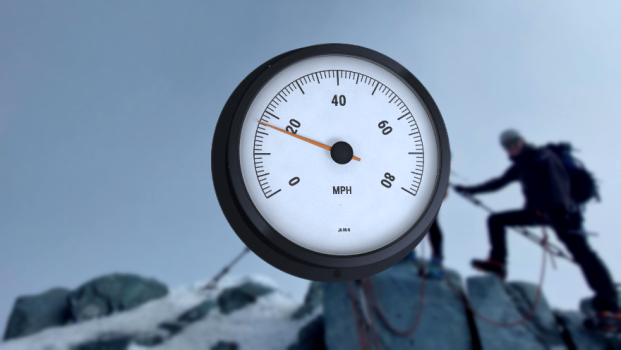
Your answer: 17 (mph)
